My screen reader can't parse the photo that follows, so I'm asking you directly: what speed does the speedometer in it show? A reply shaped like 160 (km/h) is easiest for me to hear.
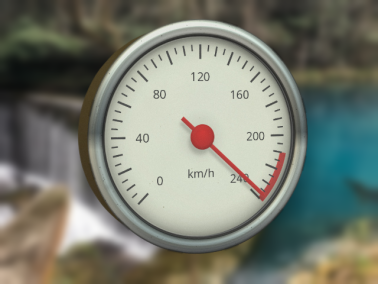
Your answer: 237.5 (km/h)
